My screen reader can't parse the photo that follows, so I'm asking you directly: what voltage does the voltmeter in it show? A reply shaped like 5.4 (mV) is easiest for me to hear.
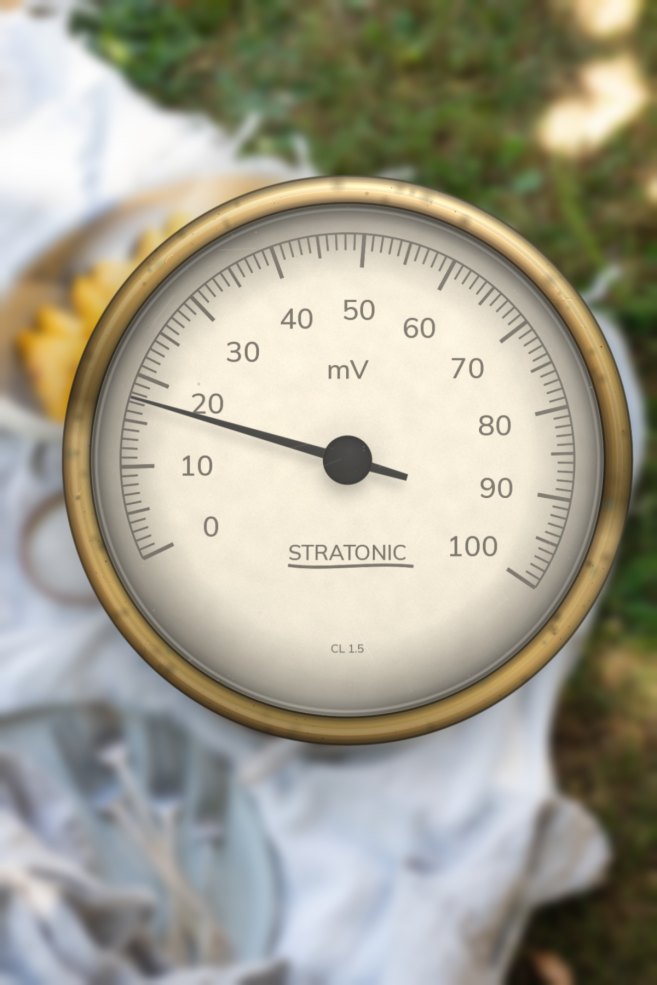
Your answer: 17.5 (mV)
